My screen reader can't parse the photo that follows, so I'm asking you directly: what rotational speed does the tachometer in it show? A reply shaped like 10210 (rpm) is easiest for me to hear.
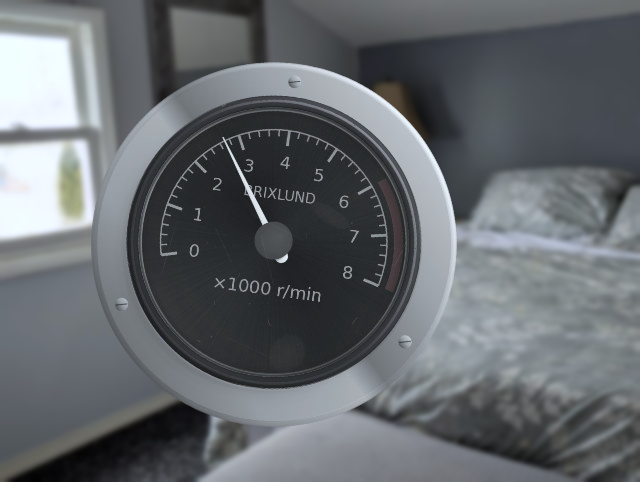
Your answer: 2700 (rpm)
